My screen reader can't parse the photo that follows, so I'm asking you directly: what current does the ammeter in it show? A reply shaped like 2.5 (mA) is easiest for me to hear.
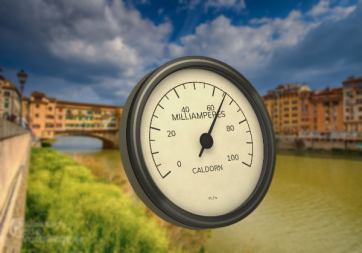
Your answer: 65 (mA)
